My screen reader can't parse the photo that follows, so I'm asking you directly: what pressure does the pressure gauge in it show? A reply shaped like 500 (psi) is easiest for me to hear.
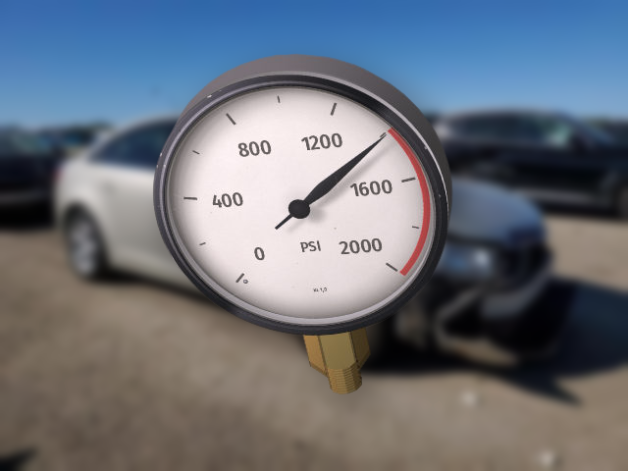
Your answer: 1400 (psi)
